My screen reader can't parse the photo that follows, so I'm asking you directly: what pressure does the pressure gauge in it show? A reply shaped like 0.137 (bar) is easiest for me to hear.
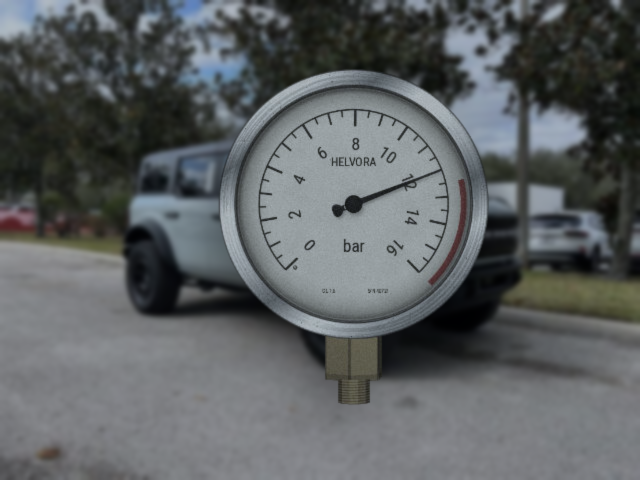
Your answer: 12 (bar)
